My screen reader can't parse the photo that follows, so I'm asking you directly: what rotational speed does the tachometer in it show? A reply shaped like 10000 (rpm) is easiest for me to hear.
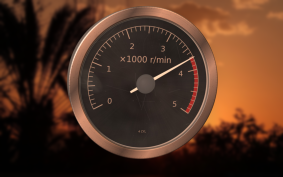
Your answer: 3700 (rpm)
